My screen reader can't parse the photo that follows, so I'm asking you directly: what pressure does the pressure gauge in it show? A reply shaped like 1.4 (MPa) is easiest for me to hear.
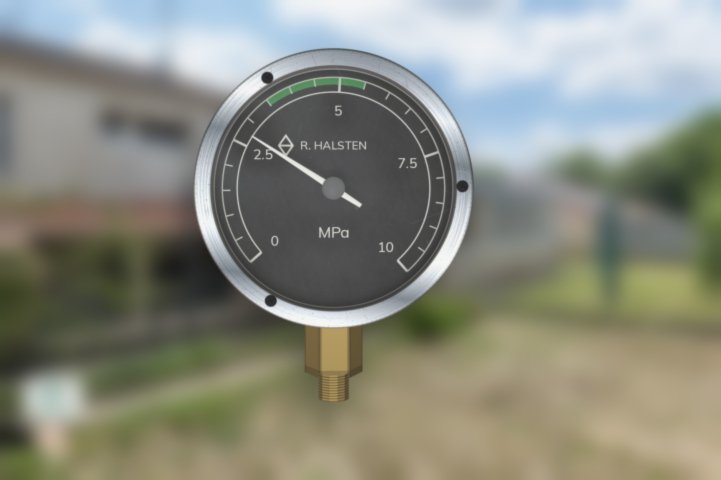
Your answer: 2.75 (MPa)
